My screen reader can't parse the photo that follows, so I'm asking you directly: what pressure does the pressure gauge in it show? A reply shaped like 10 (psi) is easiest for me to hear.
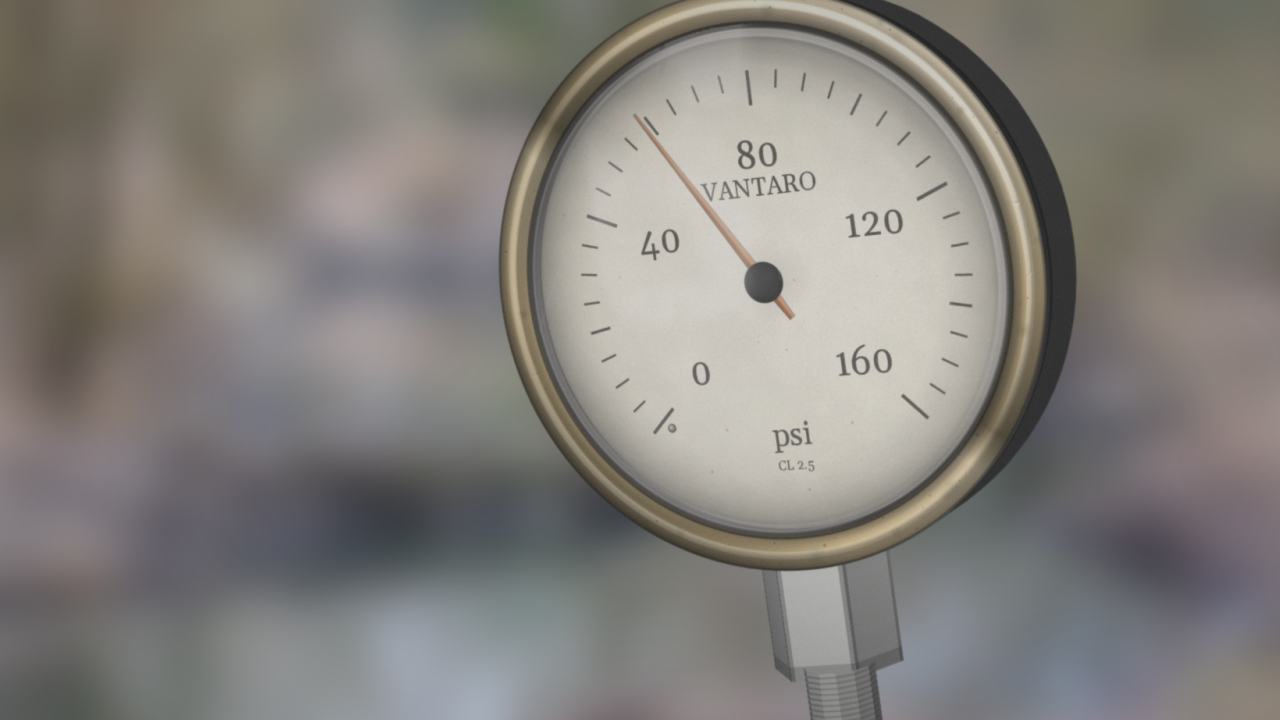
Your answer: 60 (psi)
